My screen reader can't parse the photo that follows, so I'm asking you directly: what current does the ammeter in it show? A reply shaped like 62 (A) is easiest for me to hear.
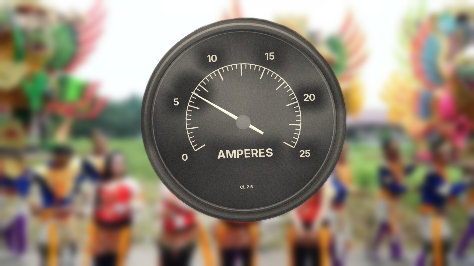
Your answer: 6.5 (A)
